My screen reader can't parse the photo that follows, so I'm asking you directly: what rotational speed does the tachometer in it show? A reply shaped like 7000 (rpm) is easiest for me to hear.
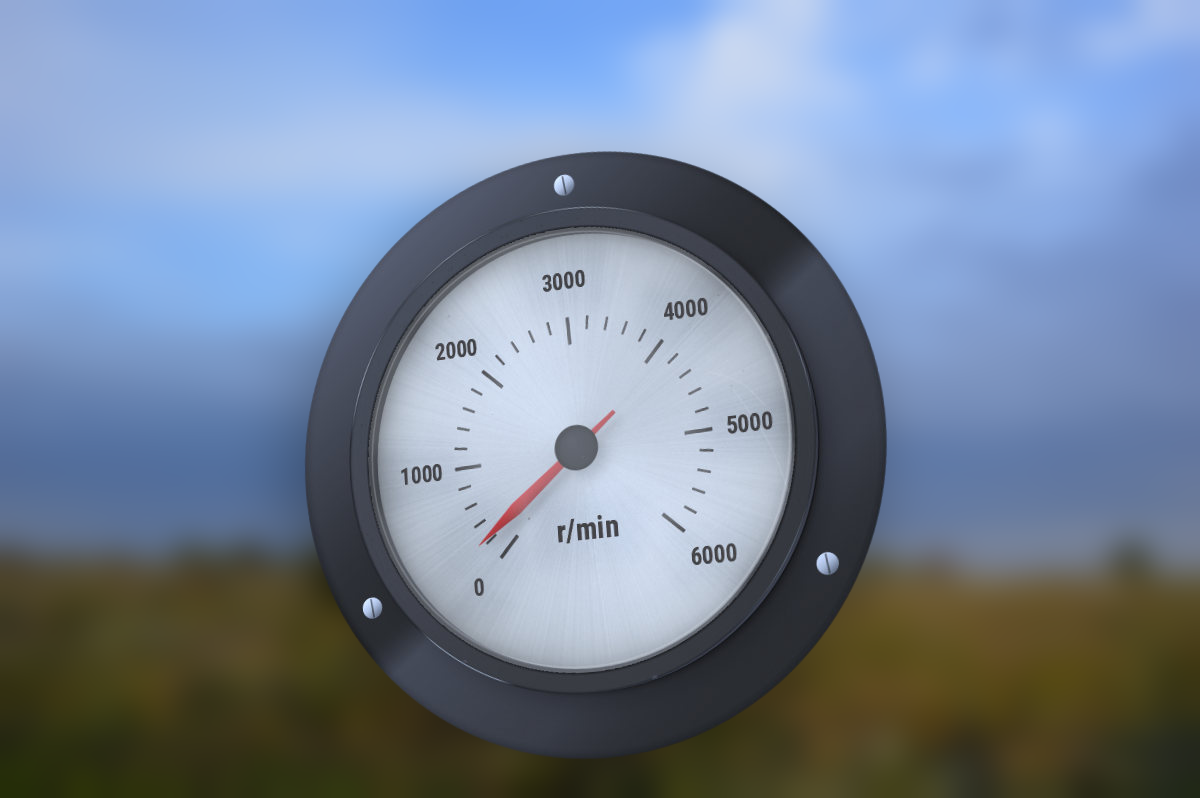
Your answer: 200 (rpm)
